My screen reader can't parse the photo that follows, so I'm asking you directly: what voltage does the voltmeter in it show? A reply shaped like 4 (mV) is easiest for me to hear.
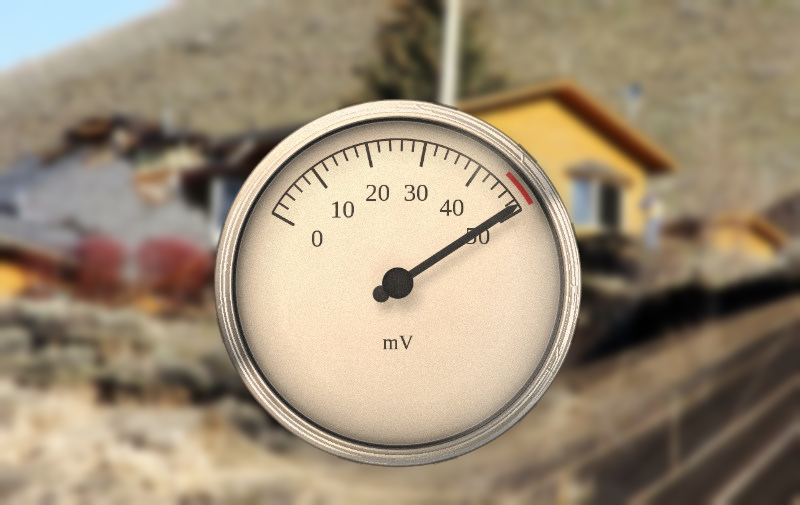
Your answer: 49 (mV)
